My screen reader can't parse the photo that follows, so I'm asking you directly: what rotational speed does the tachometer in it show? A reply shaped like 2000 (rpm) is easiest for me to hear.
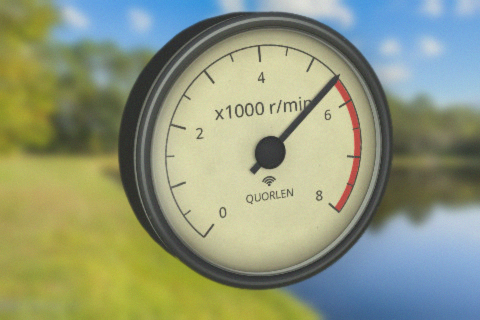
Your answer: 5500 (rpm)
